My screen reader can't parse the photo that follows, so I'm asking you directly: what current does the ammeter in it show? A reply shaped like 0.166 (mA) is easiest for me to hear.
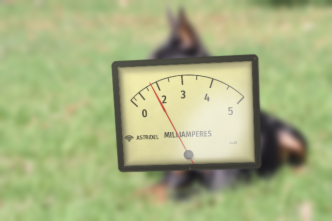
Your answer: 1.75 (mA)
